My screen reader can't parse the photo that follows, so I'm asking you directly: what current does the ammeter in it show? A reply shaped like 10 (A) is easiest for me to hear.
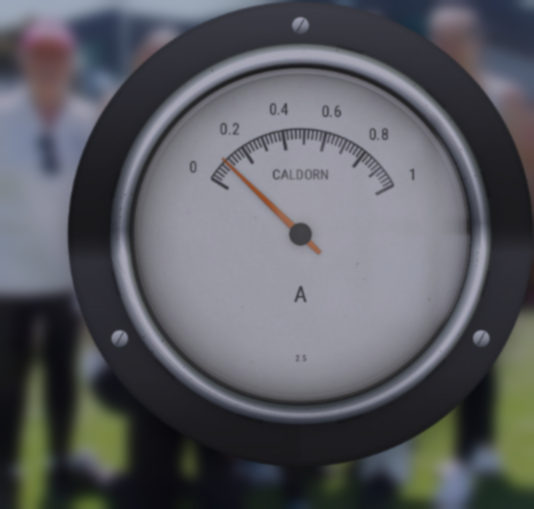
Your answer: 0.1 (A)
